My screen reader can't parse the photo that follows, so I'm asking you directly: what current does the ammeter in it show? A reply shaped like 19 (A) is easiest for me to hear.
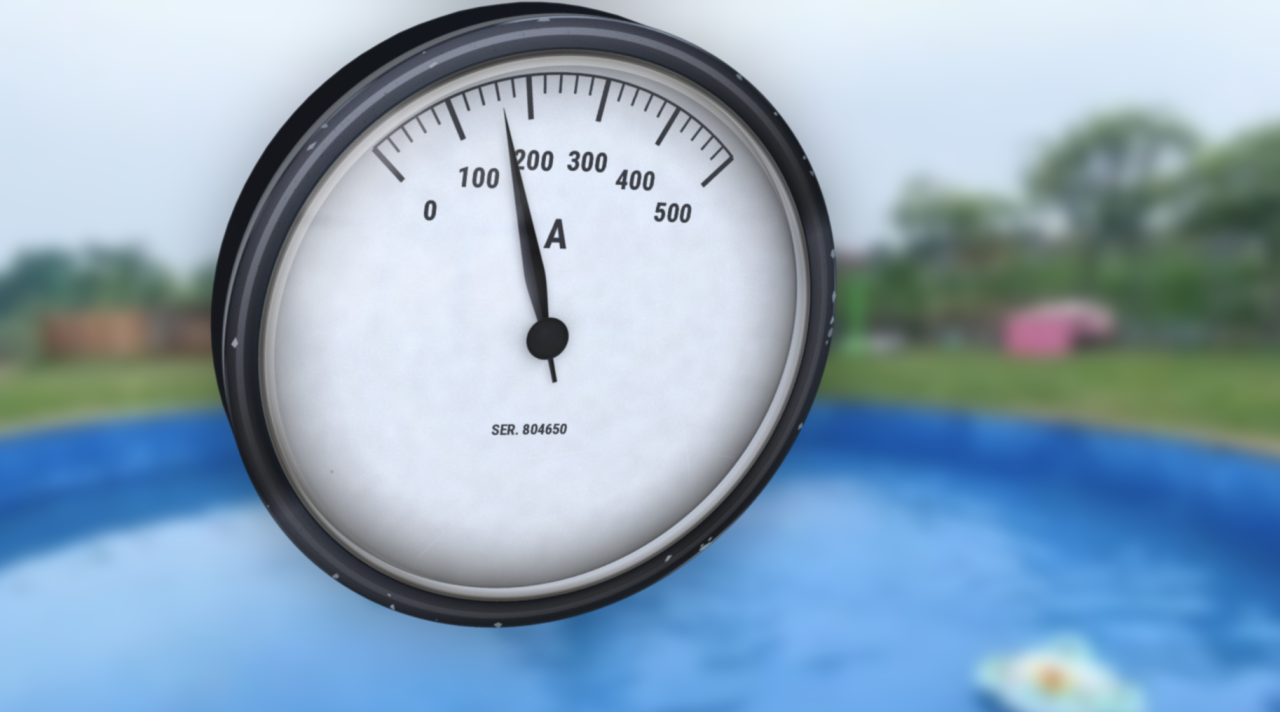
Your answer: 160 (A)
